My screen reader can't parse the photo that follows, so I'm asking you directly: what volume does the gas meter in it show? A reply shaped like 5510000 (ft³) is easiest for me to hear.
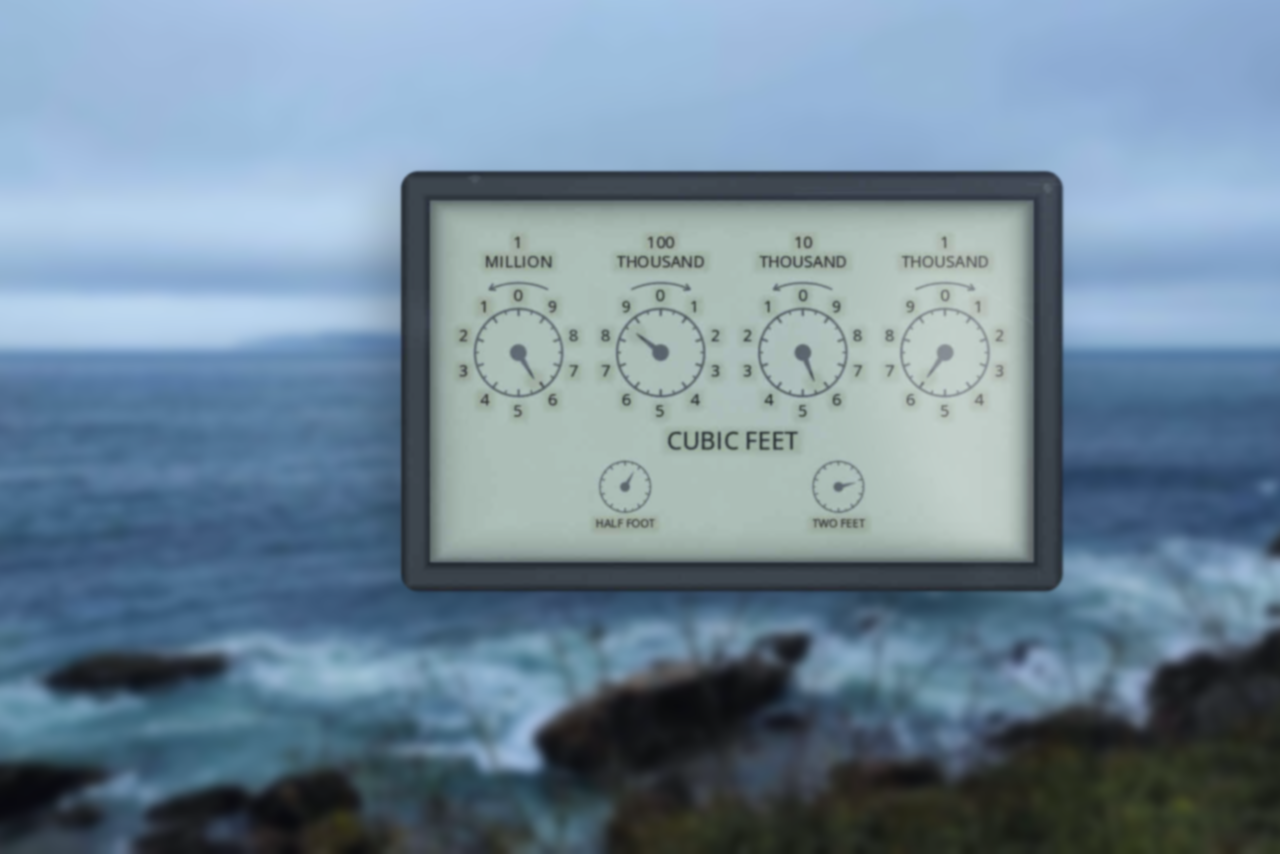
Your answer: 585600 (ft³)
